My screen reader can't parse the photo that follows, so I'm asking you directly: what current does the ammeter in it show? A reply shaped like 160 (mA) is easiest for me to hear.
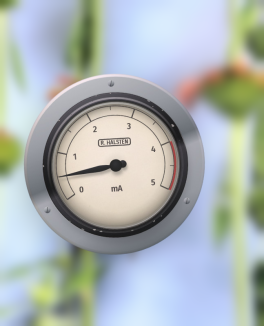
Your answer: 0.5 (mA)
